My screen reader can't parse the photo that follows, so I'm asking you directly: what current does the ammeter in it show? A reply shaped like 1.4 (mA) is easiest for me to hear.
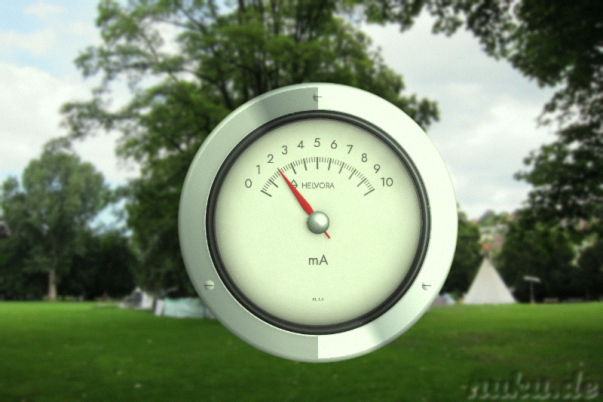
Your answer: 2 (mA)
